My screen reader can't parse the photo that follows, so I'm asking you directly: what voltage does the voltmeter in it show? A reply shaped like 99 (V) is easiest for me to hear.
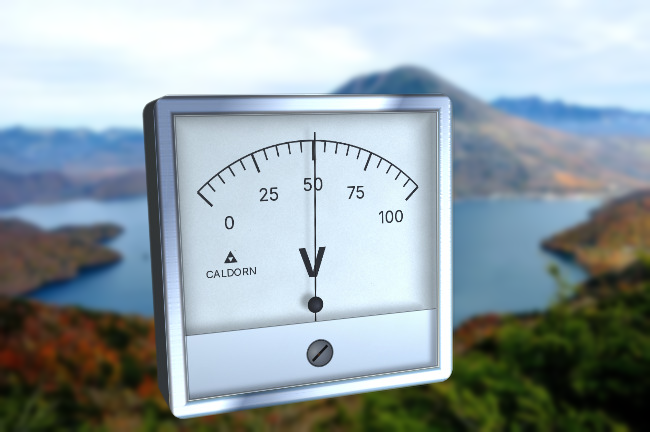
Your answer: 50 (V)
